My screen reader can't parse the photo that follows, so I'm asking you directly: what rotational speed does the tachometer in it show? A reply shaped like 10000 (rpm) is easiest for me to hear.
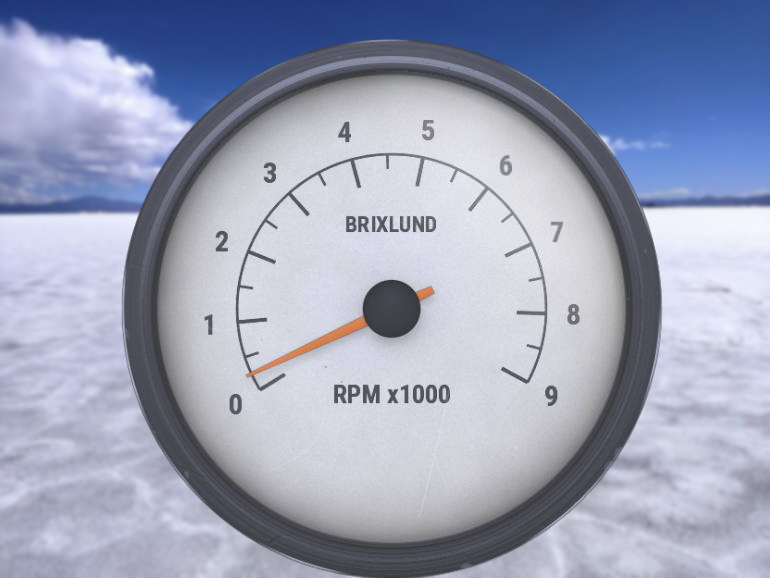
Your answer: 250 (rpm)
